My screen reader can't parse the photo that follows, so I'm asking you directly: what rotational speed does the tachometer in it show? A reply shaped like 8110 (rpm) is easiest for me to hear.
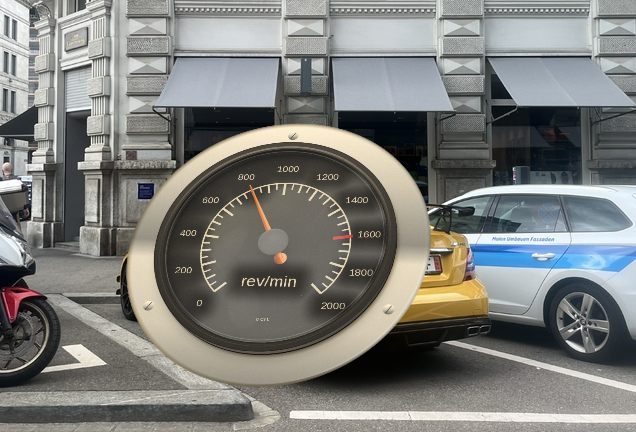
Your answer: 800 (rpm)
